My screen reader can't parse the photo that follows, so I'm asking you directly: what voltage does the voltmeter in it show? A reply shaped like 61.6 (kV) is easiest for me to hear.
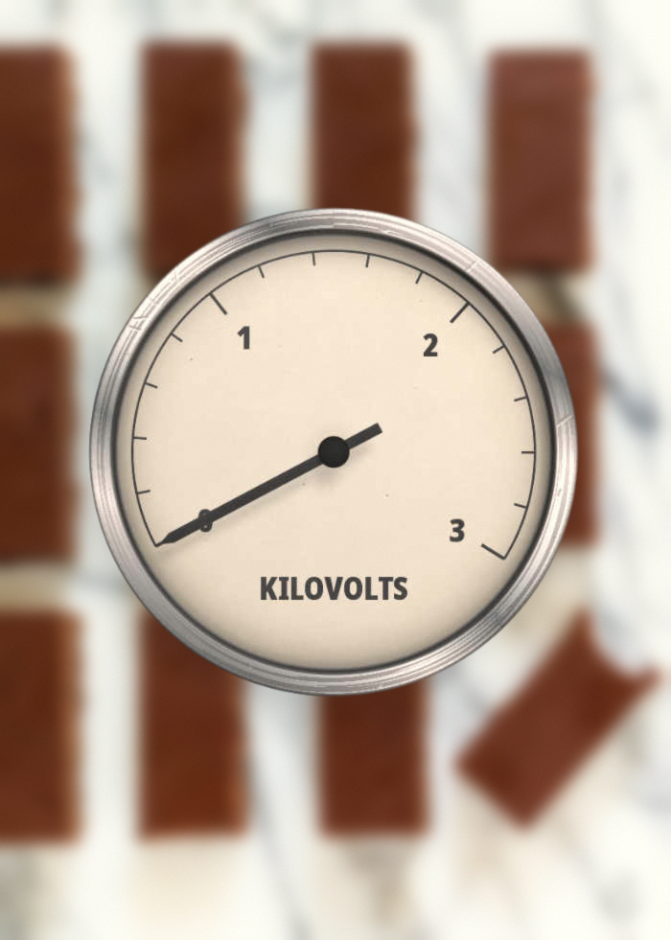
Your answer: 0 (kV)
